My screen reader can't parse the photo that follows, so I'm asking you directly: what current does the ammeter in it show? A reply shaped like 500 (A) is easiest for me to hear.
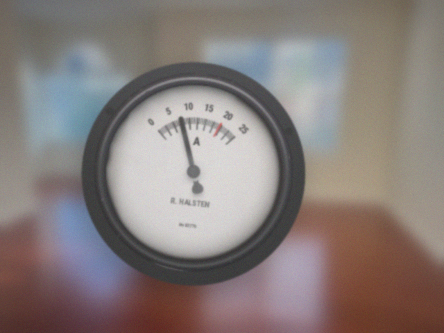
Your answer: 7.5 (A)
